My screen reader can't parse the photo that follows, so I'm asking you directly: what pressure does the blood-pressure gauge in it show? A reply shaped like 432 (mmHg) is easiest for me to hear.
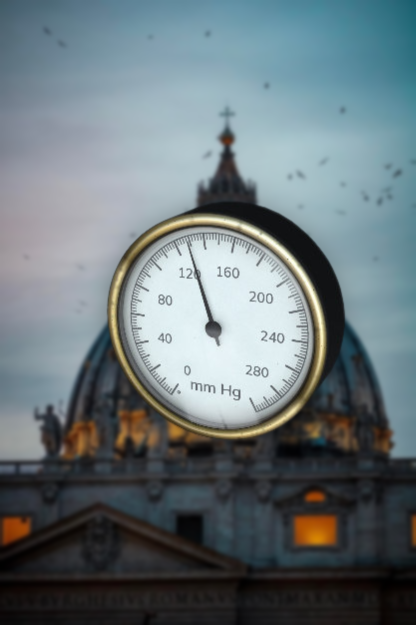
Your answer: 130 (mmHg)
